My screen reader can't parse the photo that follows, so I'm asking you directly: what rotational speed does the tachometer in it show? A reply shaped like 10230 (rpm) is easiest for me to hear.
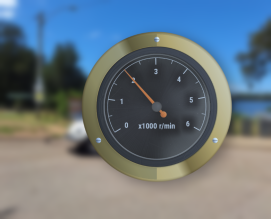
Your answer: 2000 (rpm)
